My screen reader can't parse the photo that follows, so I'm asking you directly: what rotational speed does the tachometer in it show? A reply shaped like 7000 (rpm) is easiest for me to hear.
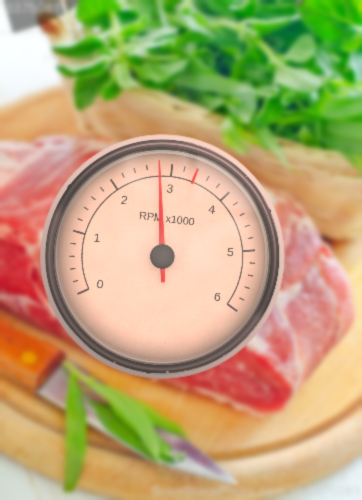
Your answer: 2800 (rpm)
